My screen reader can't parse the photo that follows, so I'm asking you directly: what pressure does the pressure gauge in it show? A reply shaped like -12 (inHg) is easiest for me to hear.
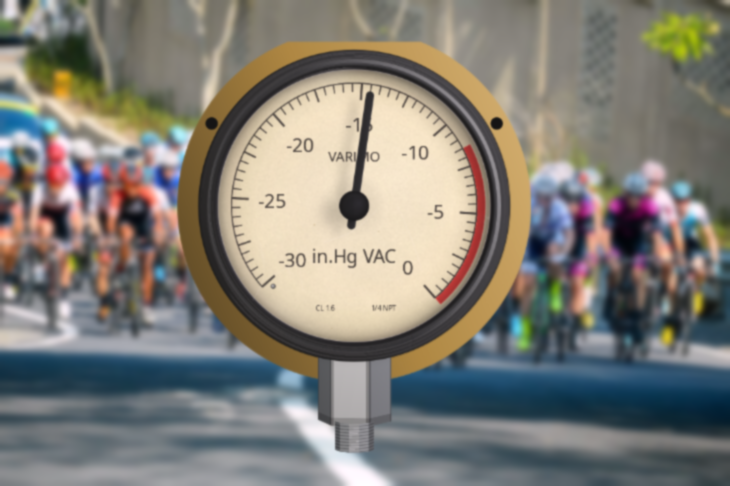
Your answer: -14.5 (inHg)
